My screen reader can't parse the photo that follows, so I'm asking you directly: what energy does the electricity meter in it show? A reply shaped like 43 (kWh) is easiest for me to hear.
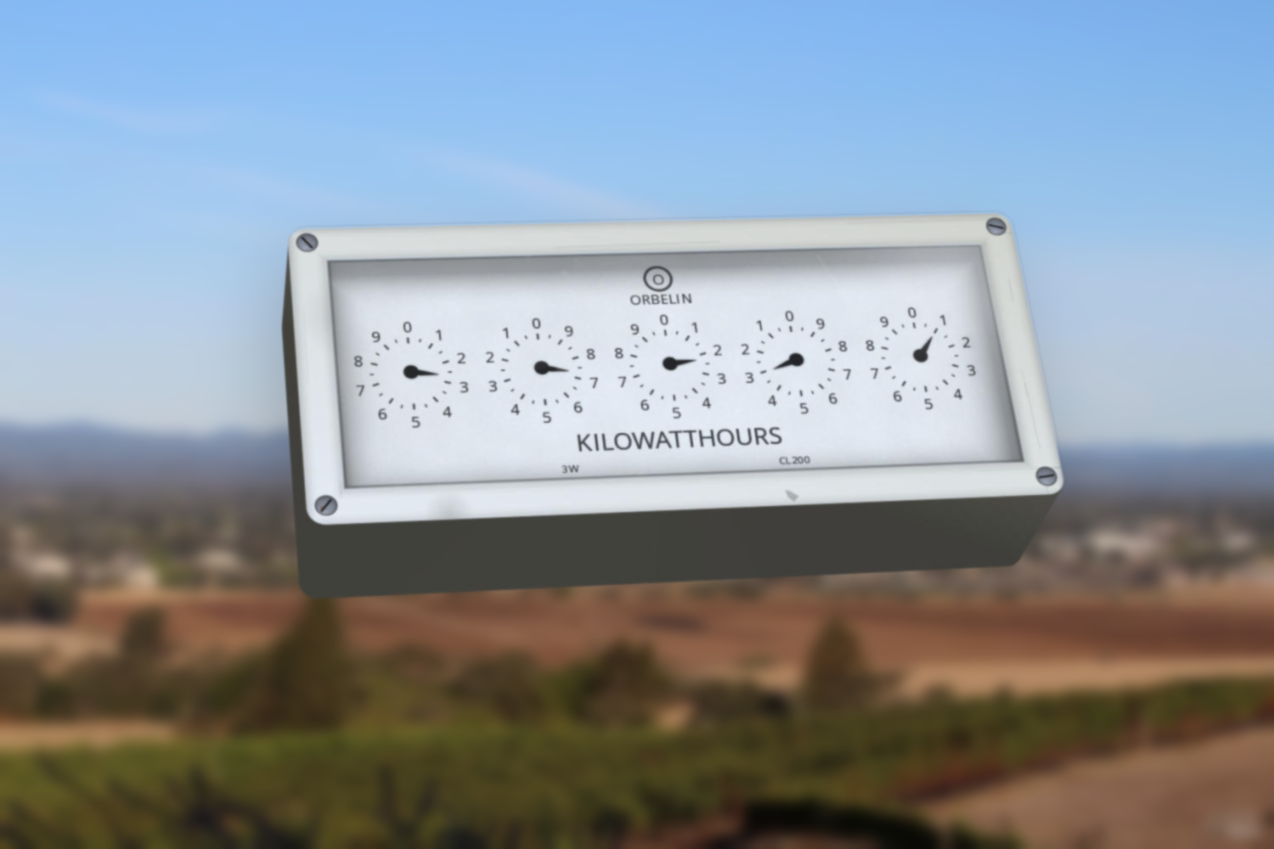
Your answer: 27231 (kWh)
